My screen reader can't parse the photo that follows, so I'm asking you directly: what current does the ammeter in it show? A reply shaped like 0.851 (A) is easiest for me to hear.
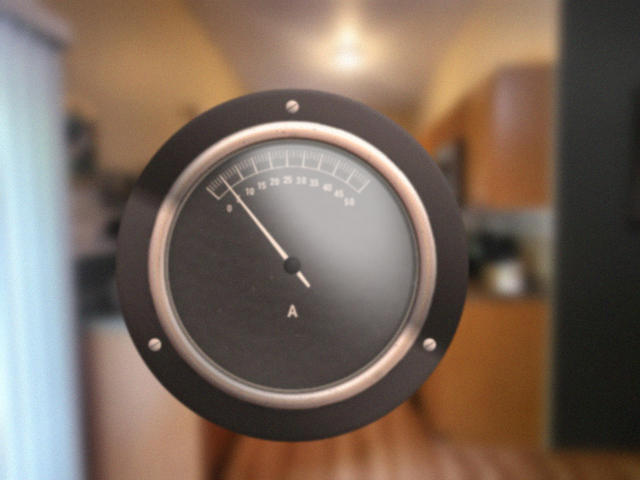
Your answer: 5 (A)
